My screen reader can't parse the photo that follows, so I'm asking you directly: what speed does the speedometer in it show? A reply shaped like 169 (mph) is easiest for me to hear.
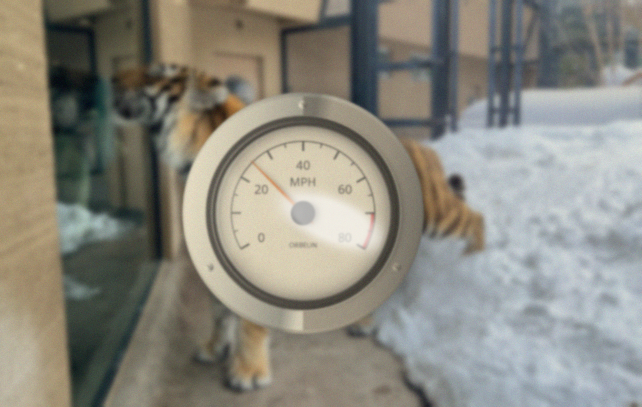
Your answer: 25 (mph)
